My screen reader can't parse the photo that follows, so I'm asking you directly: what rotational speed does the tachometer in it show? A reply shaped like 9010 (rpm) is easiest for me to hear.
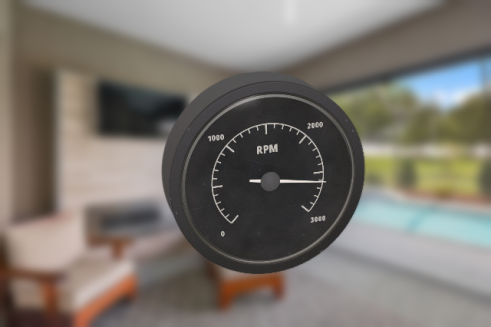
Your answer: 2600 (rpm)
